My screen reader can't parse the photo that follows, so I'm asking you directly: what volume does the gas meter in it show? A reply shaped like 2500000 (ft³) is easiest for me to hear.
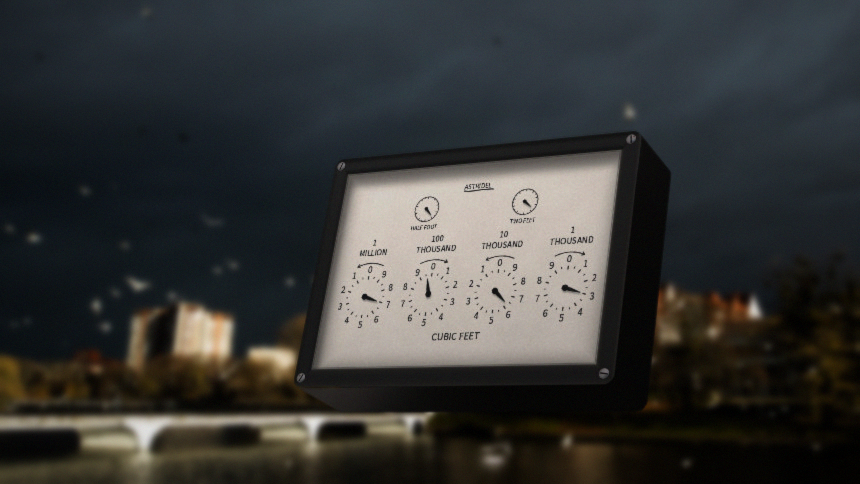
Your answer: 696300 (ft³)
